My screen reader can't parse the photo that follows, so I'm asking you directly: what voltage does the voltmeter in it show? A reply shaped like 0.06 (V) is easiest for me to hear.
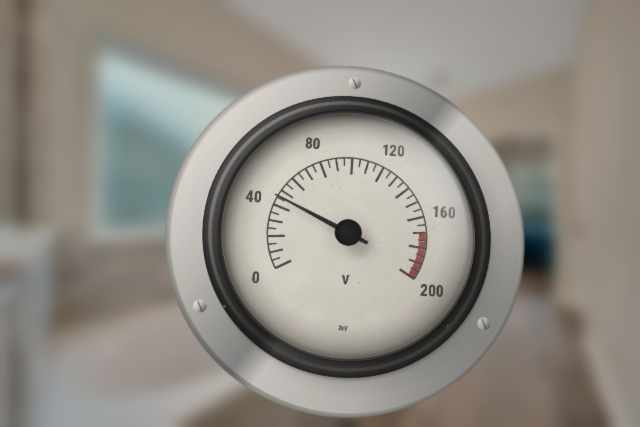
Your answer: 45 (V)
